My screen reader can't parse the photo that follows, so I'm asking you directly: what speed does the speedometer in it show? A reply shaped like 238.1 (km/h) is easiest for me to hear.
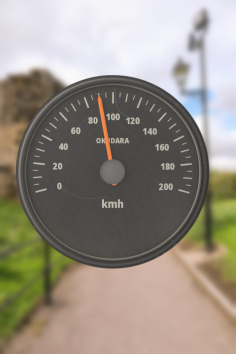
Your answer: 90 (km/h)
